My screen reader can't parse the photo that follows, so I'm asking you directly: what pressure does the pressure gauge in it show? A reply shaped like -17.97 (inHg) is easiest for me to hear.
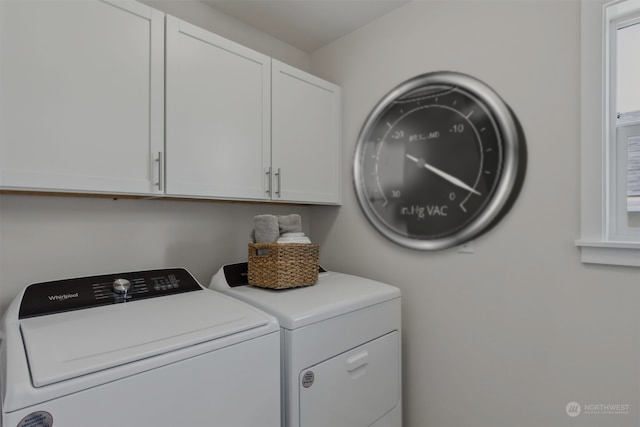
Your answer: -2 (inHg)
